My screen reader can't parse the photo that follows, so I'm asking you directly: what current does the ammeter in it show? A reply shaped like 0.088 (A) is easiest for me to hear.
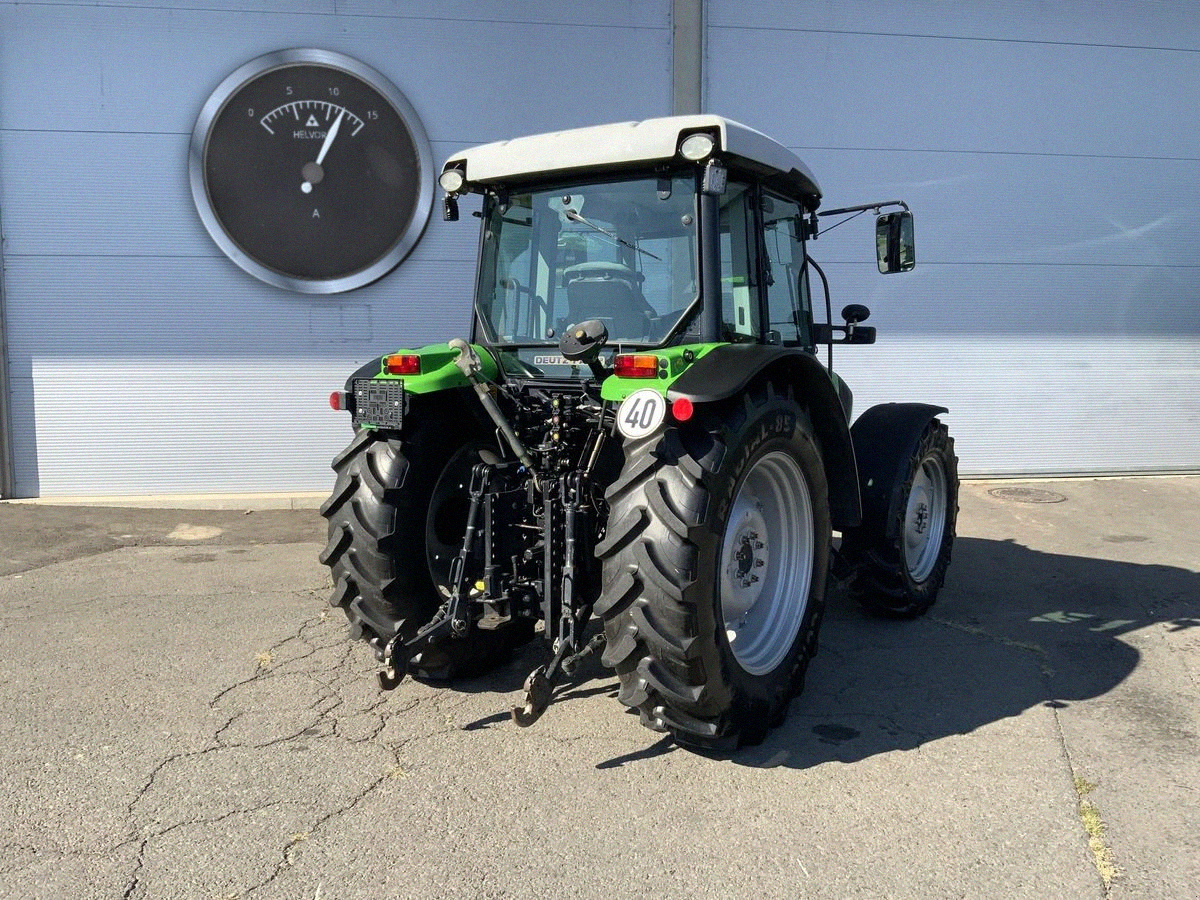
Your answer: 12 (A)
